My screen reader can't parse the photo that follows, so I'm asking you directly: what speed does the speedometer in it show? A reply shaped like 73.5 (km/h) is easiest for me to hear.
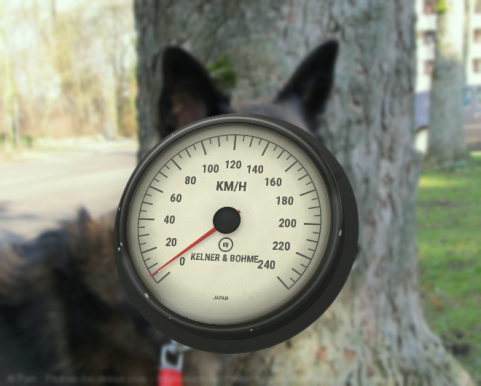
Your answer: 5 (km/h)
